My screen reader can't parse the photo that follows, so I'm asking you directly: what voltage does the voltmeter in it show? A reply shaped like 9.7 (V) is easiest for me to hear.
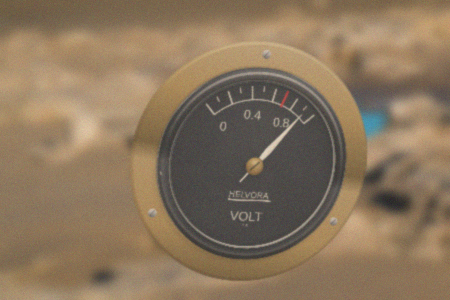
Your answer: 0.9 (V)
